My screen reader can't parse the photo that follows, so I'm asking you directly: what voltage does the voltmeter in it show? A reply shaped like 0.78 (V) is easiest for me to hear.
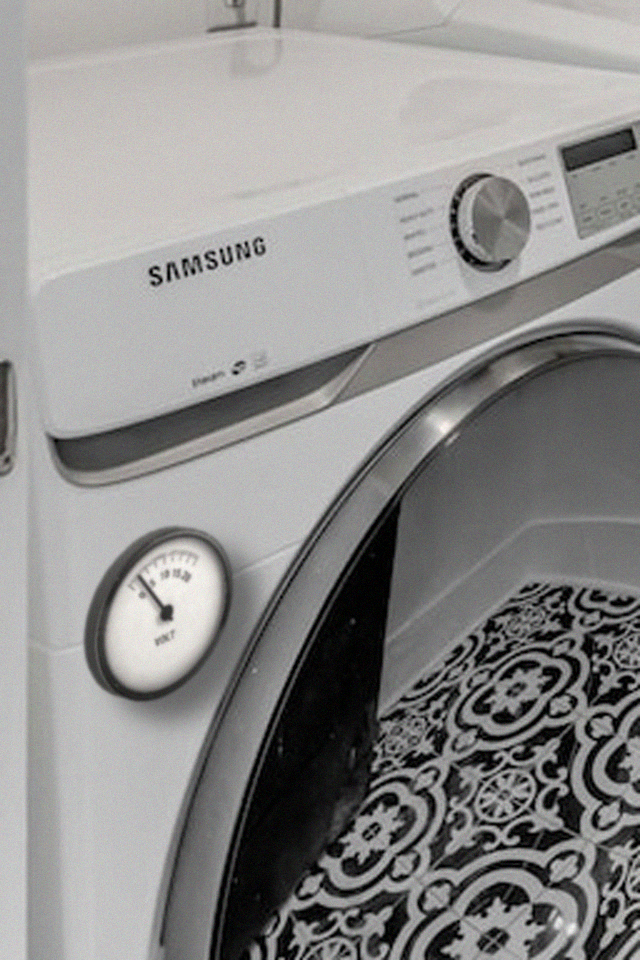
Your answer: 2.5 (V)
